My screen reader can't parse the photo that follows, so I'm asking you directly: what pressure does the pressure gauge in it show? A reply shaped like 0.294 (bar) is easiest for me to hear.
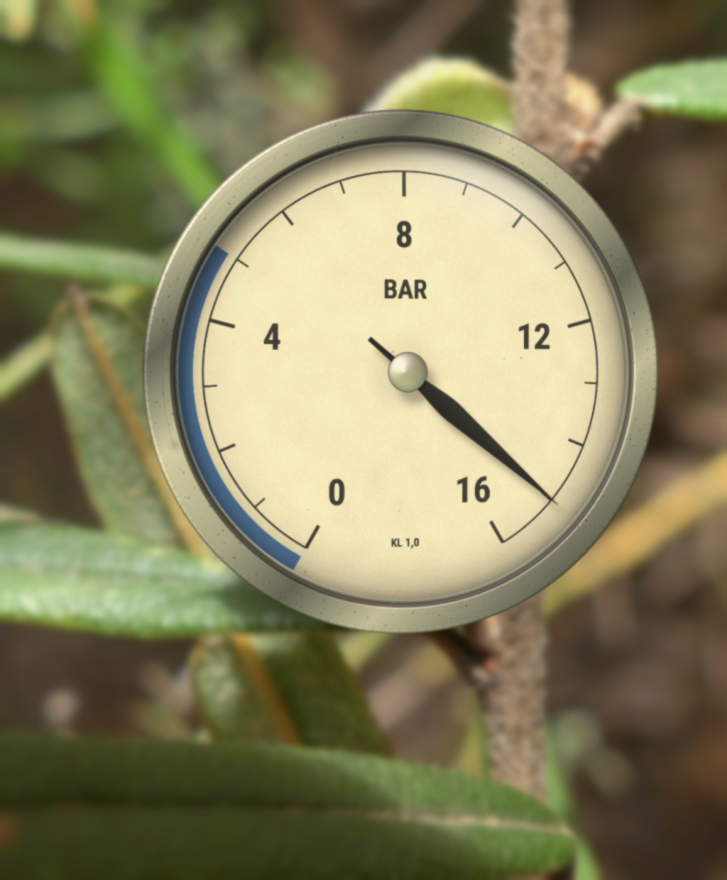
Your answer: 15 (bar)
